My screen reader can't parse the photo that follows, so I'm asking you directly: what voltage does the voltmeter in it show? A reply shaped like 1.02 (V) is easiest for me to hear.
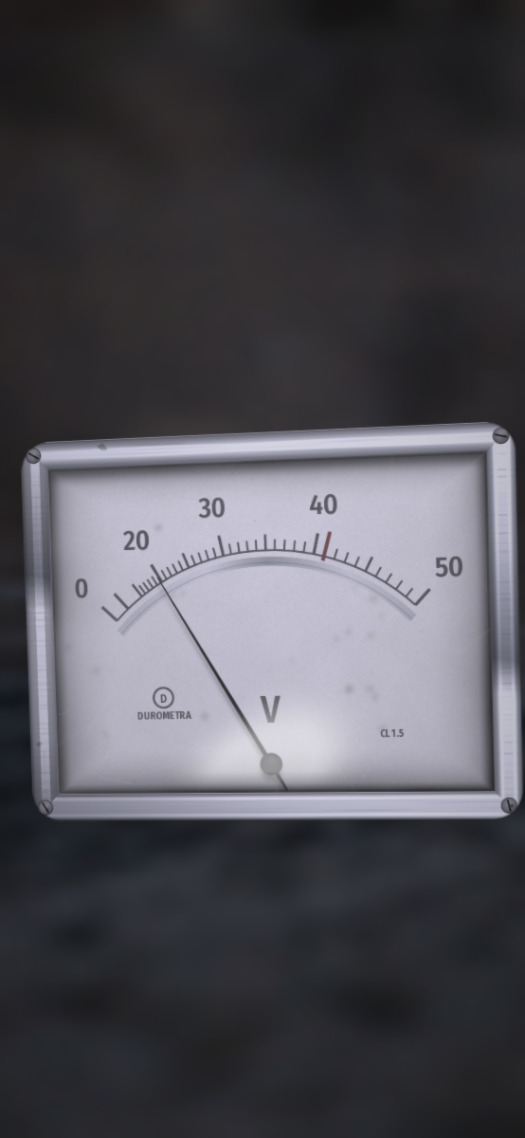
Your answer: 20 (V)
